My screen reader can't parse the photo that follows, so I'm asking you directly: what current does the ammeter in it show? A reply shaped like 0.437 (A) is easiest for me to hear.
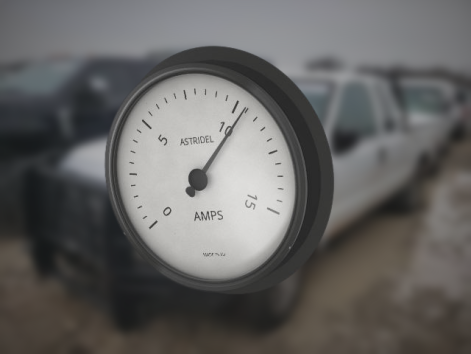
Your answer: 10.5 (A)
